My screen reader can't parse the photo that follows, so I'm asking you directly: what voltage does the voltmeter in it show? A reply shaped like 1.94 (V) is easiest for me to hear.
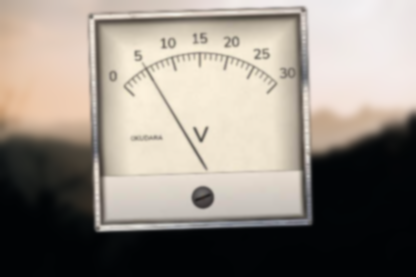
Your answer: 5 (V)
